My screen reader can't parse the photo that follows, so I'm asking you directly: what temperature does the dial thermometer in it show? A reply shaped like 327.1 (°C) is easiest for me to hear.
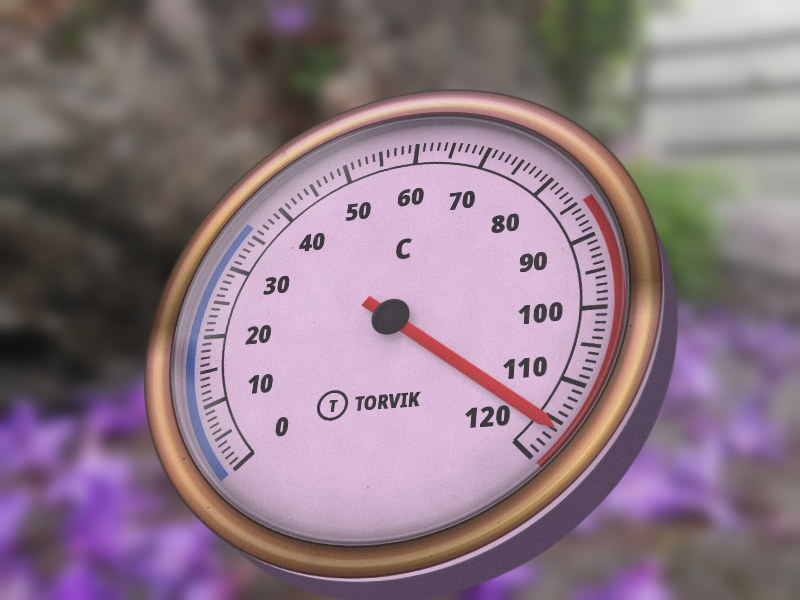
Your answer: 116 (°C)
